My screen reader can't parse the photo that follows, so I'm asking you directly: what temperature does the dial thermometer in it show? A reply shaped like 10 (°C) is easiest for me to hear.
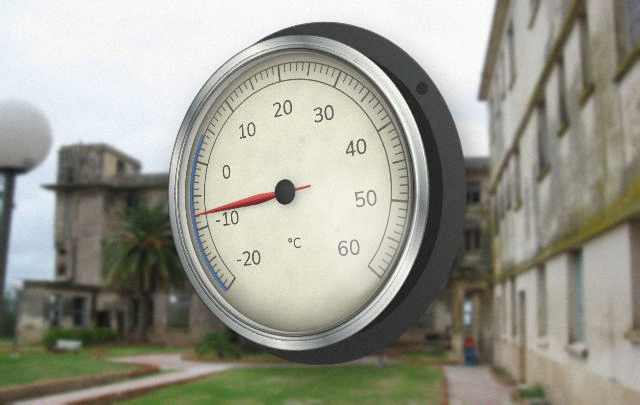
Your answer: -8 (°C)
